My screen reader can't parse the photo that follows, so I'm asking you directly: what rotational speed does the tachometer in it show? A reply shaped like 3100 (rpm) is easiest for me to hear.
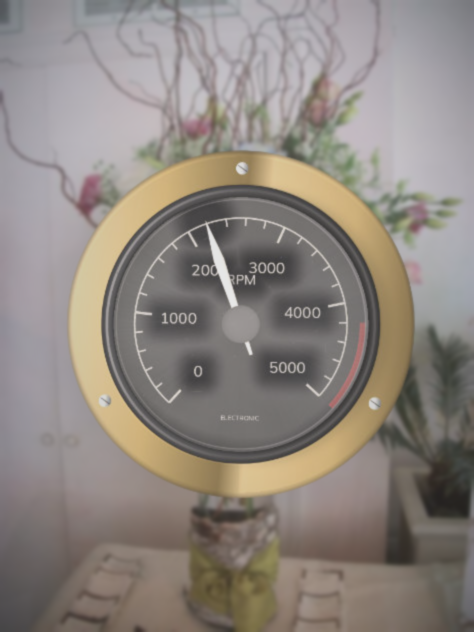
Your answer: 2200 (rpm)
